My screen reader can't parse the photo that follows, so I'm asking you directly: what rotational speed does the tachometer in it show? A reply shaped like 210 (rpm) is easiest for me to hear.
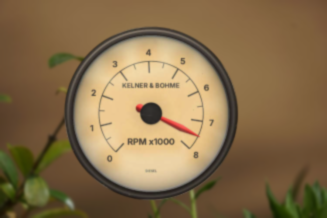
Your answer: 7500 (rpm)
